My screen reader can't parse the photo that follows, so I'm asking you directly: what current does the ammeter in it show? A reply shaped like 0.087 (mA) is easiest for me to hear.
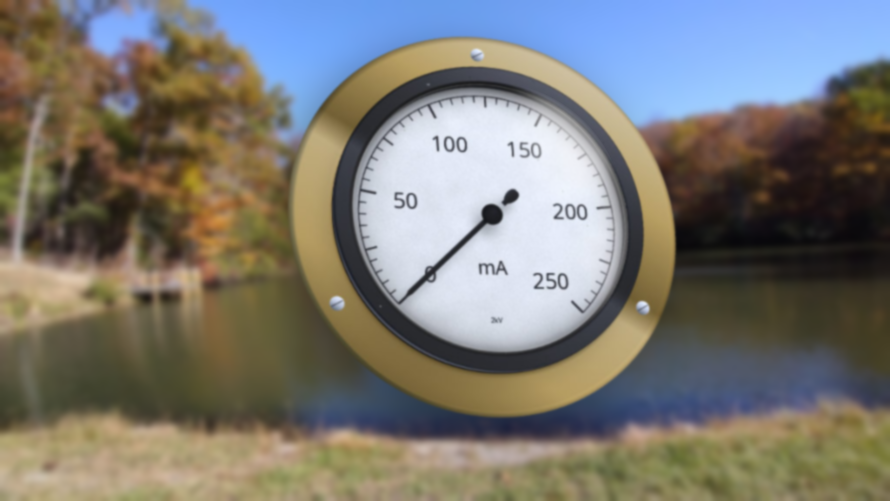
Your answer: 0 (mA)
